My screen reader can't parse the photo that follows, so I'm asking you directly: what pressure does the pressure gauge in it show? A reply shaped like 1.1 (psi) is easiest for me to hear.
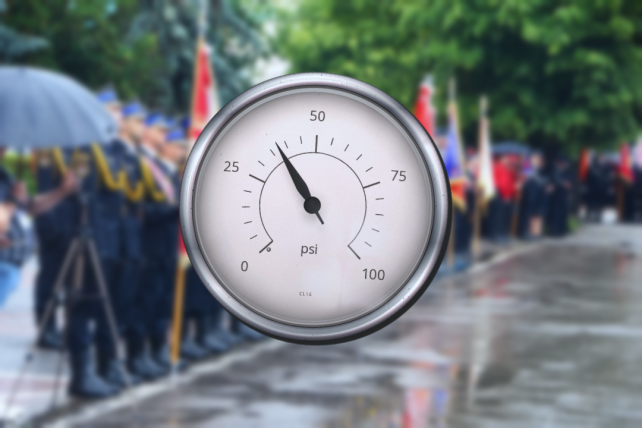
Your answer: 37.5 (psi)
